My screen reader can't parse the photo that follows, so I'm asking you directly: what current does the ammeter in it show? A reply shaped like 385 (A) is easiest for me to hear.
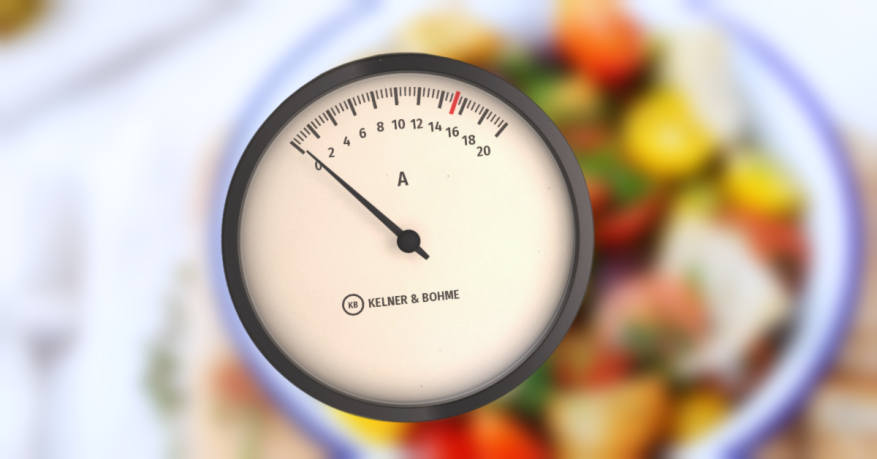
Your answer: 0.4 (A)
